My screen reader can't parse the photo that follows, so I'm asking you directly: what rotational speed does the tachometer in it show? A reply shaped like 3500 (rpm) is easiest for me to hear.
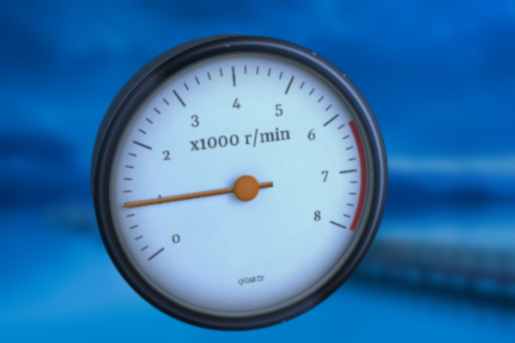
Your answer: 1000 (rpm)
